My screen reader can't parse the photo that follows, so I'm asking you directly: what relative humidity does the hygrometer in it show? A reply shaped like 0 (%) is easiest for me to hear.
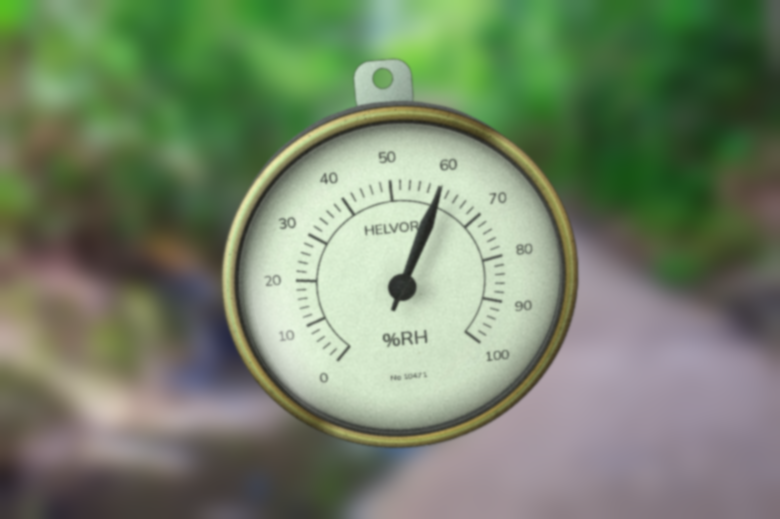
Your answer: 60 (%)
